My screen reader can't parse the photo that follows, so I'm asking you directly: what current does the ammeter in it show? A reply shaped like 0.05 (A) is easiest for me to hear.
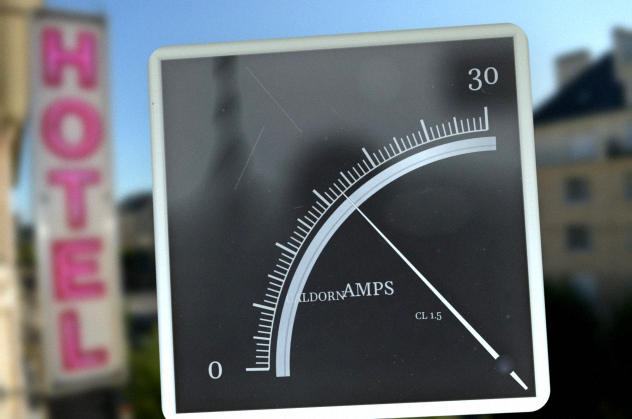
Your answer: 16.5 (A)
